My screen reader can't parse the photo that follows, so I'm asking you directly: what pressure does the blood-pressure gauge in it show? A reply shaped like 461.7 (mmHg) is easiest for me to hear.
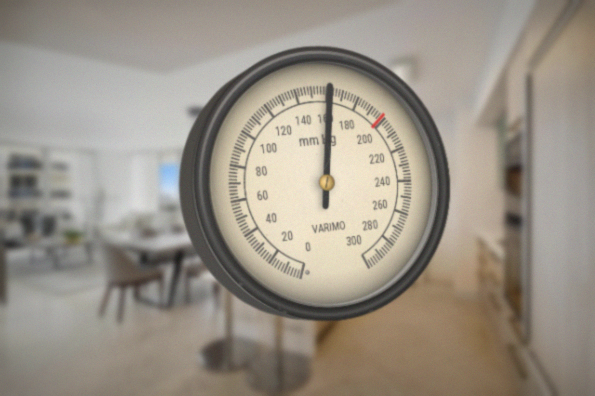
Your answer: 160 (mmHg)
